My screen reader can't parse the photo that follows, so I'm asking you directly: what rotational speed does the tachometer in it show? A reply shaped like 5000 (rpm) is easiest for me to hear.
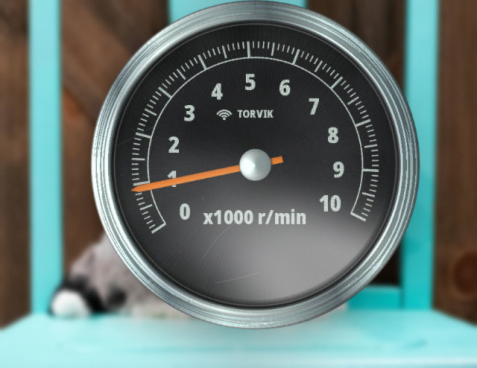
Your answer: 900 (rpm)
